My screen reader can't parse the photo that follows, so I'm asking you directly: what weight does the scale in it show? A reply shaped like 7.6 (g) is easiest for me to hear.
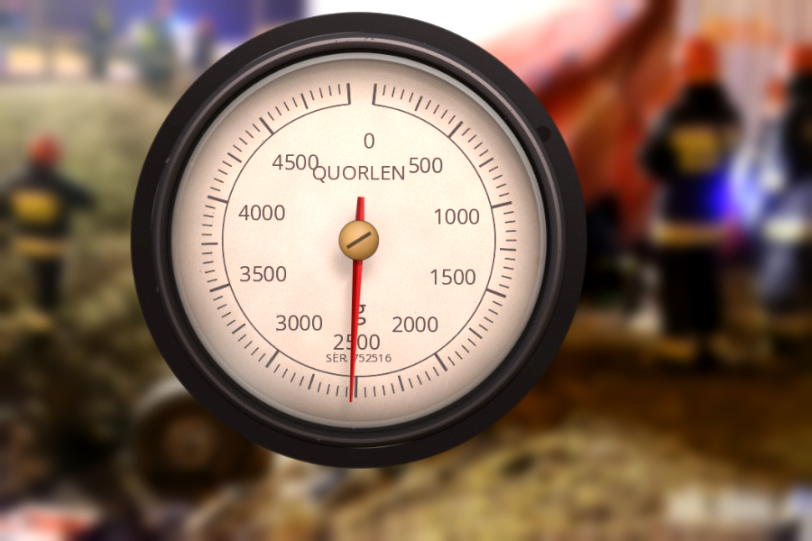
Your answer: 2525 (g)
